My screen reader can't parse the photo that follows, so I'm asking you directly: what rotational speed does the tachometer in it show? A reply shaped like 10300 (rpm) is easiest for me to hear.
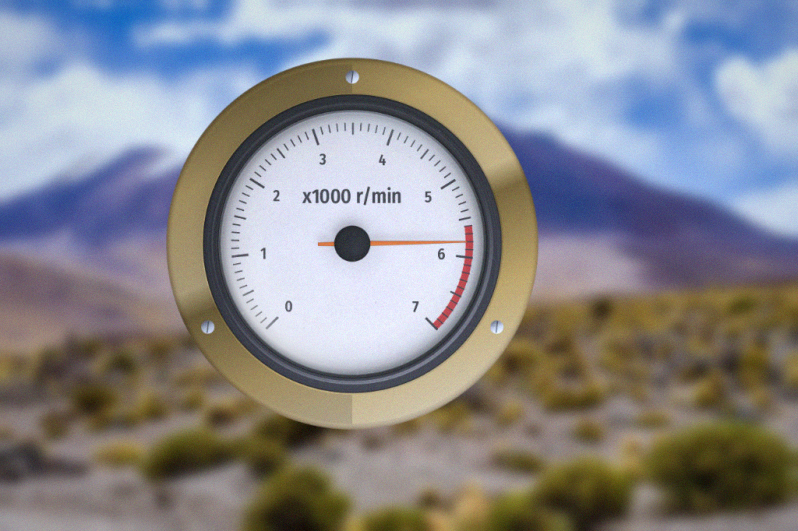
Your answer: 5800 (rpm)
